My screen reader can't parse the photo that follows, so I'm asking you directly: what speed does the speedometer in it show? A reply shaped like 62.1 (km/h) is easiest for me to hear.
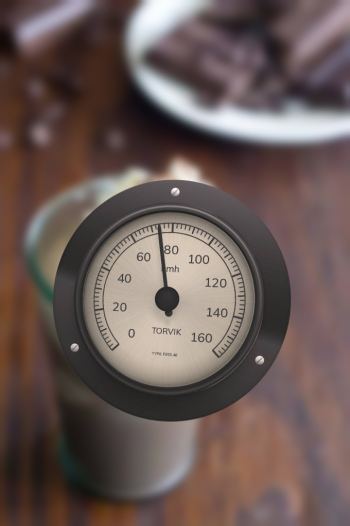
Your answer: 74 (km/h)
